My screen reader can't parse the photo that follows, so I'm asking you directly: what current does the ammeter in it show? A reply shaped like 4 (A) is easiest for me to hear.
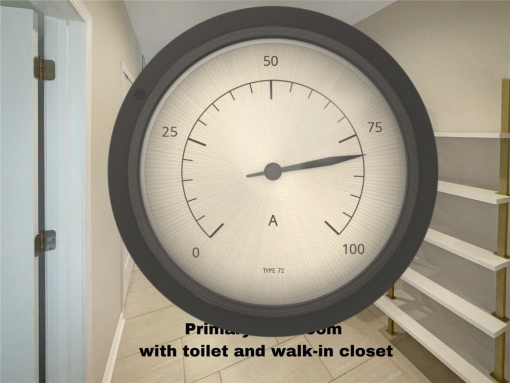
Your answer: 80 (A)
